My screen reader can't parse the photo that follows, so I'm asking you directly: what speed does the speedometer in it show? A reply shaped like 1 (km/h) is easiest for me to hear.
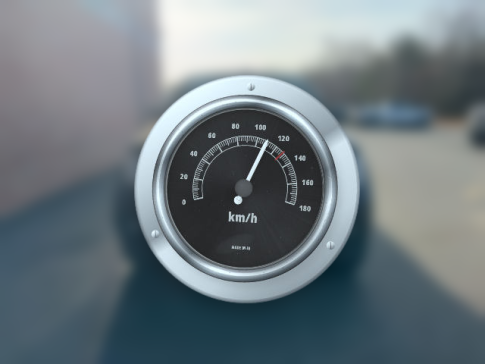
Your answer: 110 (km/h)
